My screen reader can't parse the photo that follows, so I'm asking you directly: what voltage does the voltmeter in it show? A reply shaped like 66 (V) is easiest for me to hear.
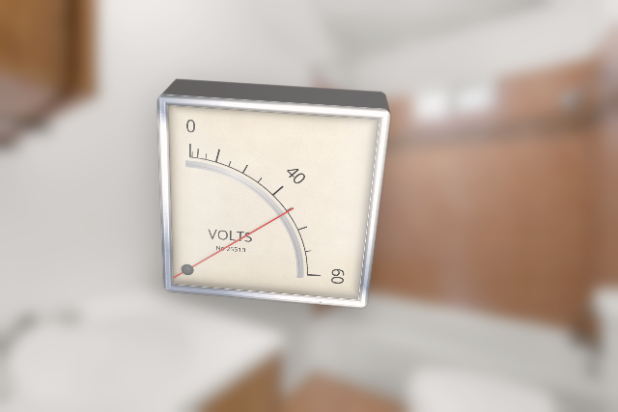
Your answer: 45 (V)
